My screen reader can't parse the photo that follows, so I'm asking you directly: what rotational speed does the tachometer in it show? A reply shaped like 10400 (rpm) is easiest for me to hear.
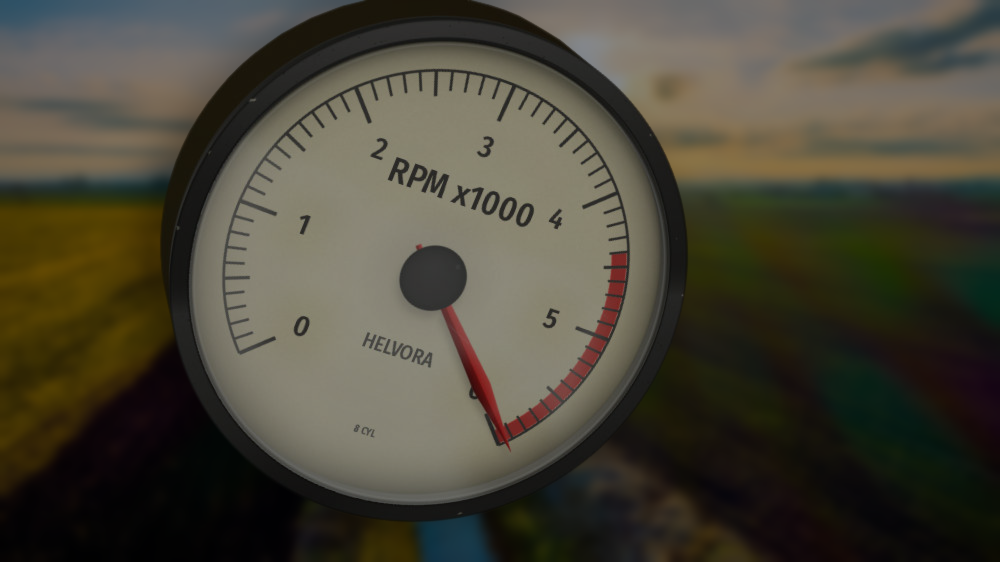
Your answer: 5950 (rpm)
